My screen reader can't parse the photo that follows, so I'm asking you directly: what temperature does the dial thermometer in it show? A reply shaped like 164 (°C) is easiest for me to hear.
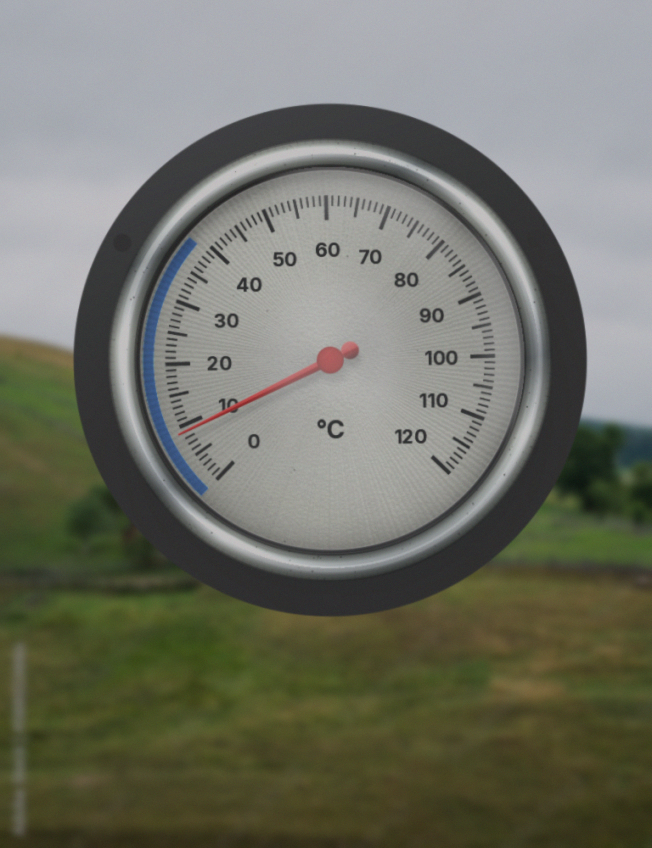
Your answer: 9 (°C)
